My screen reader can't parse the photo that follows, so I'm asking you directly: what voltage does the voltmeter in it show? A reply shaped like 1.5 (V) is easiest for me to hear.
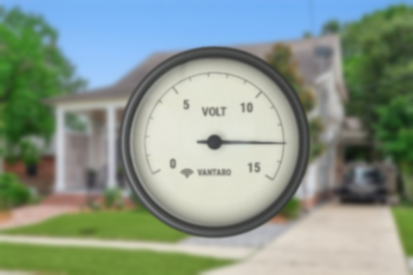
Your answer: 13 (V)
